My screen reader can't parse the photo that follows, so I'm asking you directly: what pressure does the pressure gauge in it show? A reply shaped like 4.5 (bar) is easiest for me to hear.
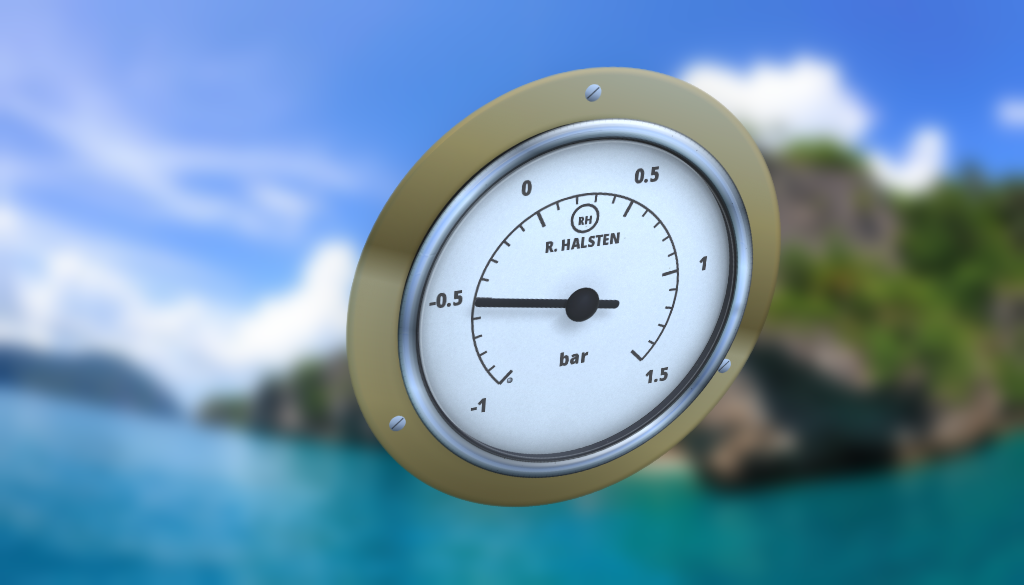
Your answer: -0.5 (bar)
